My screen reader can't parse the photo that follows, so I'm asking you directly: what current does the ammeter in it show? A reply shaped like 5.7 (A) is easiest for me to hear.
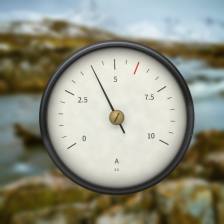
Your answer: 4 (A)
